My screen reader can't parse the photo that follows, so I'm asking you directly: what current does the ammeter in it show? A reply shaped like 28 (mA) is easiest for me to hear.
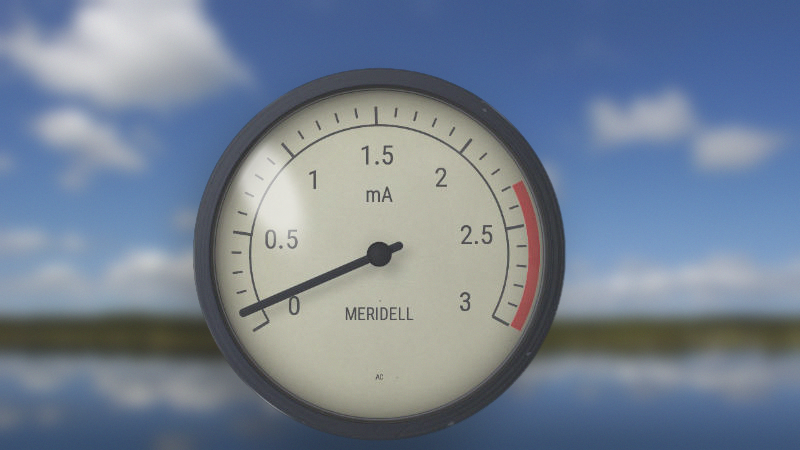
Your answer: 0.1 (mA)
